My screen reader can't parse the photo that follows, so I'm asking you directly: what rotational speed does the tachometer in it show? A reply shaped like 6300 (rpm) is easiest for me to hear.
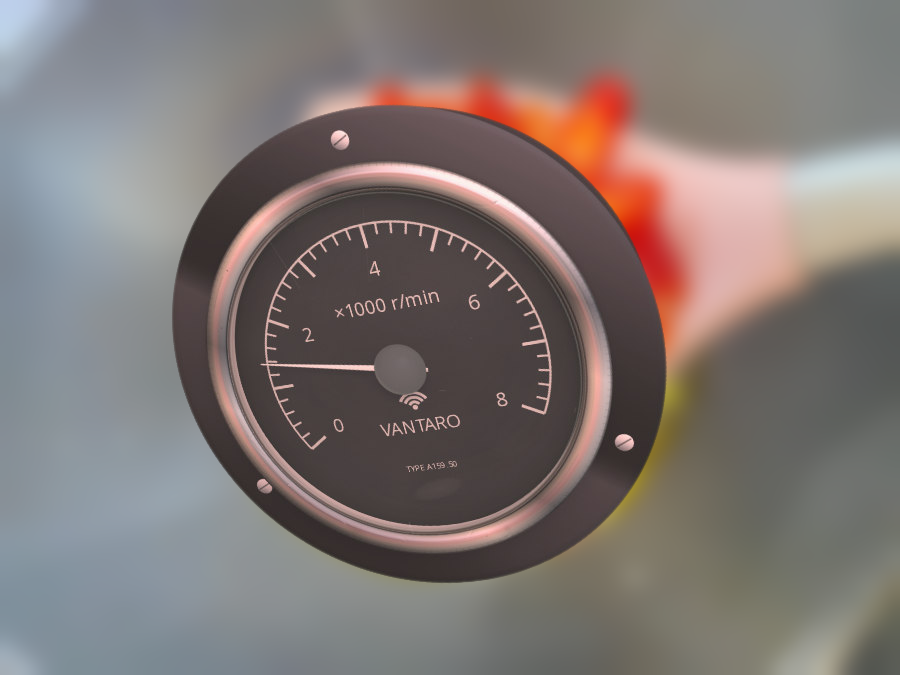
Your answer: 1400 (rpm)
